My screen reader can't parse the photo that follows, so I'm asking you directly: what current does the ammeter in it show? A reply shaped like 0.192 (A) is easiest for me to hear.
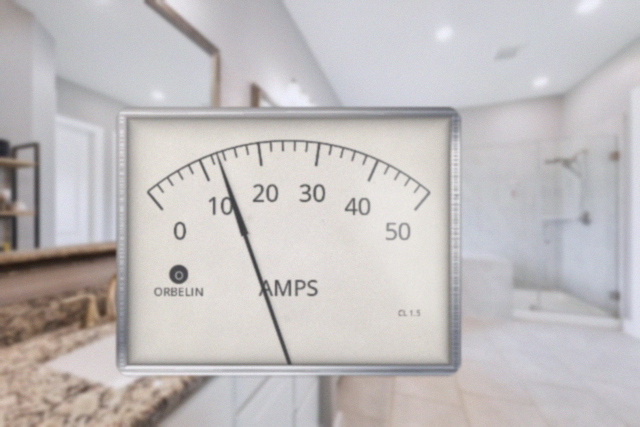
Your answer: 13 (A)
